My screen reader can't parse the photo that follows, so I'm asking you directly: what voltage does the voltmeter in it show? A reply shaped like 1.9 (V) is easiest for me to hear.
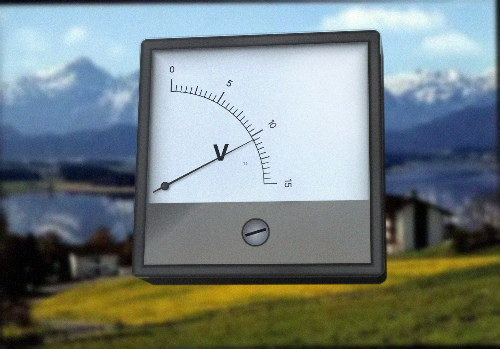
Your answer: 10.5 (V)
